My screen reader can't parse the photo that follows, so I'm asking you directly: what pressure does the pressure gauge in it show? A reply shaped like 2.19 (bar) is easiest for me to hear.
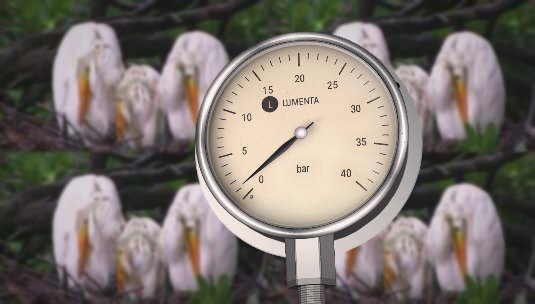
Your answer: 1 (bar)
